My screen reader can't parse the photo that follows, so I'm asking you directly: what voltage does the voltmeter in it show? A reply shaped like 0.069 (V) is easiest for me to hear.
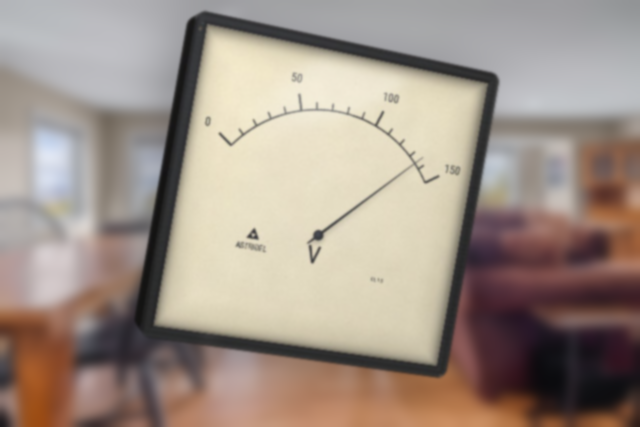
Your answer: 135 (V)
